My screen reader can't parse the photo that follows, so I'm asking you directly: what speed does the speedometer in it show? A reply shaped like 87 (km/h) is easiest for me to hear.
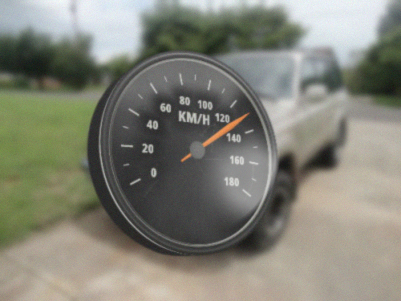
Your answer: 130 (km/h)
